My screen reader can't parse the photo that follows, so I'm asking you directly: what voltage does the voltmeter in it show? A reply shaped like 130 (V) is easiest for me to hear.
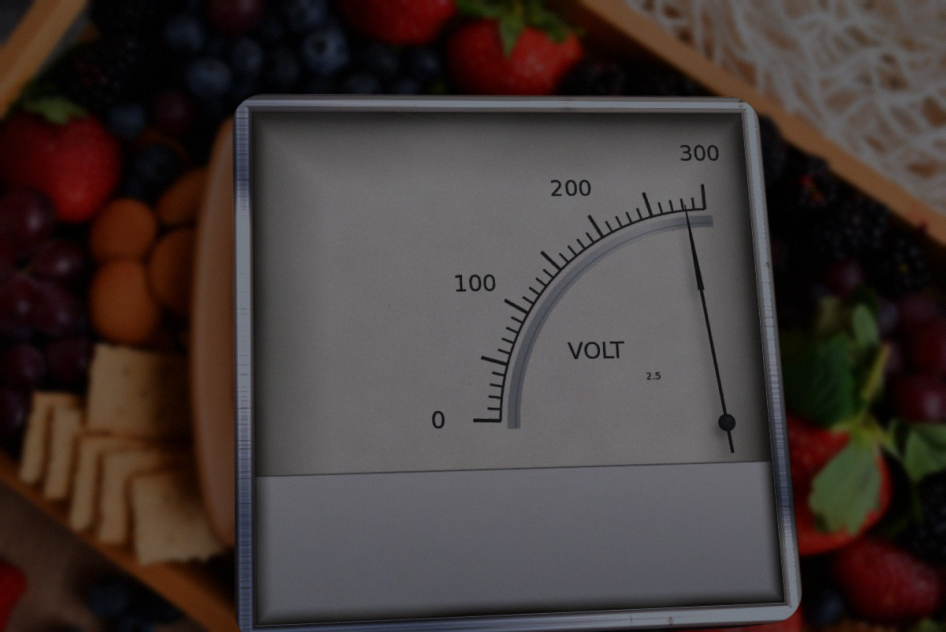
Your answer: 280 (V)
